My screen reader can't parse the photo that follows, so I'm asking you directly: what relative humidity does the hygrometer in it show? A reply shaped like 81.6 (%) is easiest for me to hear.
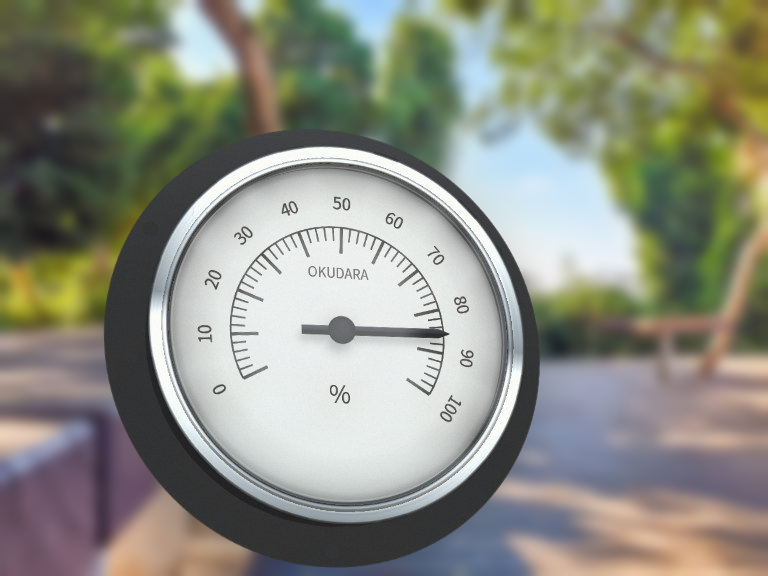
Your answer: 86 (%)
